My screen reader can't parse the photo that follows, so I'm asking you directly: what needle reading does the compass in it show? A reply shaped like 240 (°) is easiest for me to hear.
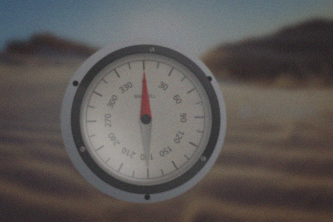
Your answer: 0 (°)
